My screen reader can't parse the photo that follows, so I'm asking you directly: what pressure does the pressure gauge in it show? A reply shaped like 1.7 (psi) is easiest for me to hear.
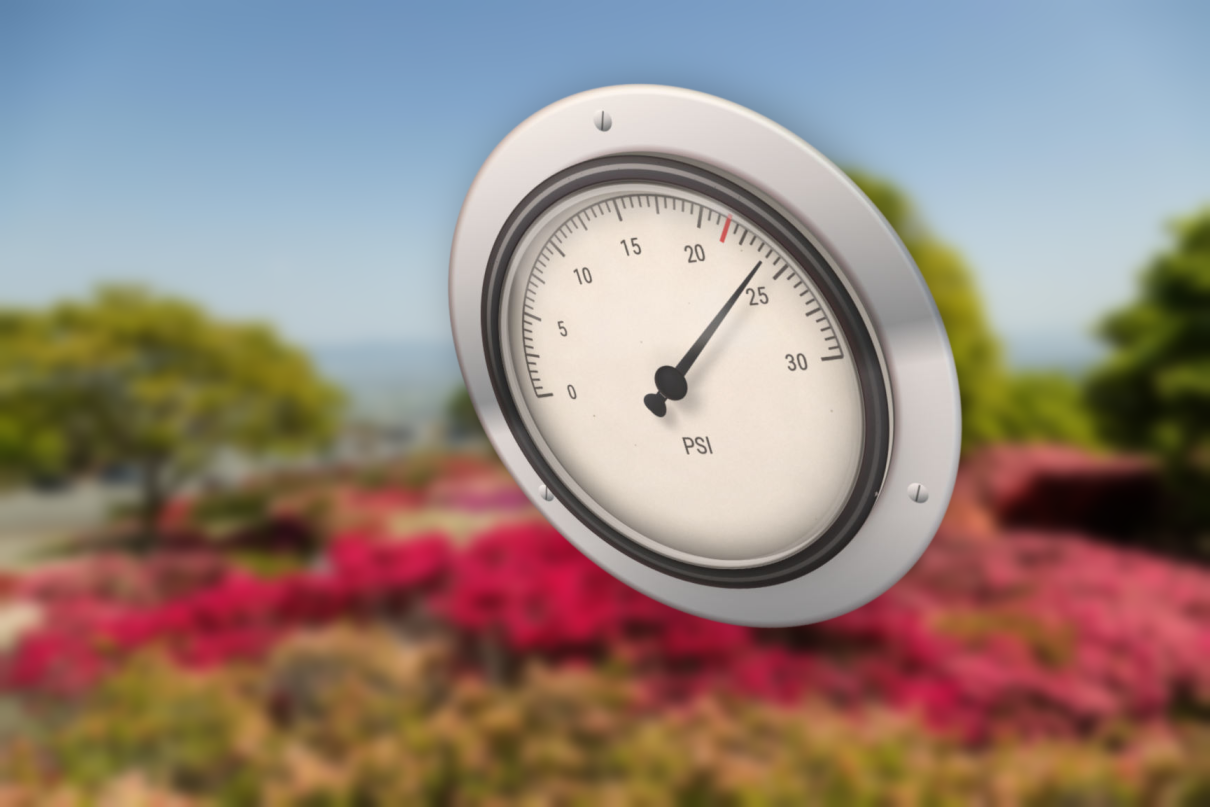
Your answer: 24 (psi)
